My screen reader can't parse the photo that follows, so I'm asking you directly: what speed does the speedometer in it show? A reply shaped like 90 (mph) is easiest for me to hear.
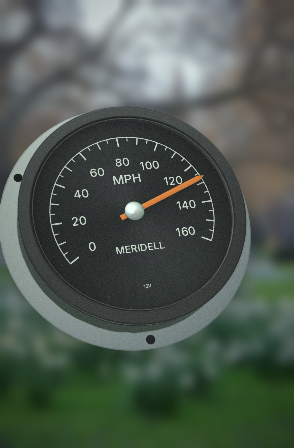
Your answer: 127.5 (mph)
